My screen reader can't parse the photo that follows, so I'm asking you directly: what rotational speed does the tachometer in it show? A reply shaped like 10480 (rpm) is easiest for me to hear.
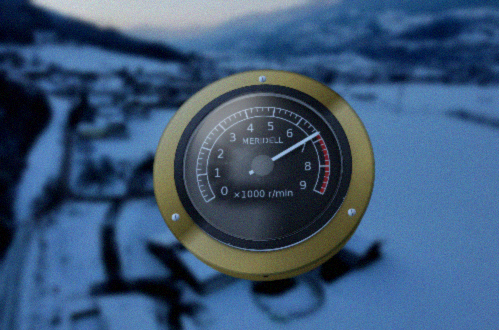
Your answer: 6800 (rpm)
